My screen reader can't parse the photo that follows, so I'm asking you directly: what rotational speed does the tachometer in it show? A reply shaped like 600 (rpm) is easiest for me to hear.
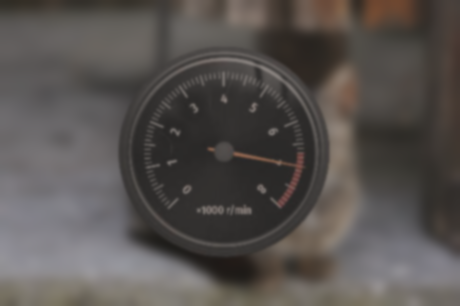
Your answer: 7000 (rpm)
